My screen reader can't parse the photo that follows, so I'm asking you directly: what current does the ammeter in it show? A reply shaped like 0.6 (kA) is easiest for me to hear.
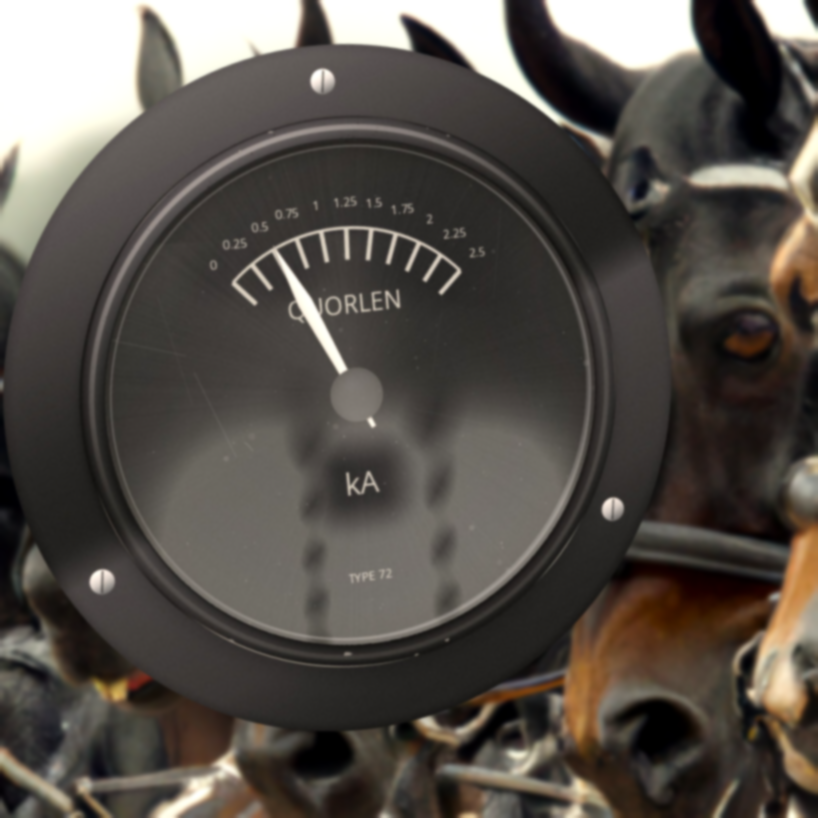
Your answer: 0.5 (kA)
